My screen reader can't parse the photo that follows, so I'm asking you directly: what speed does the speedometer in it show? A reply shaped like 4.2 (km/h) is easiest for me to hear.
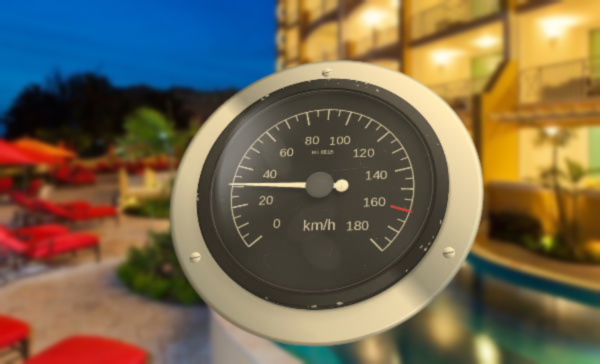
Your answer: 30 (km/h)
